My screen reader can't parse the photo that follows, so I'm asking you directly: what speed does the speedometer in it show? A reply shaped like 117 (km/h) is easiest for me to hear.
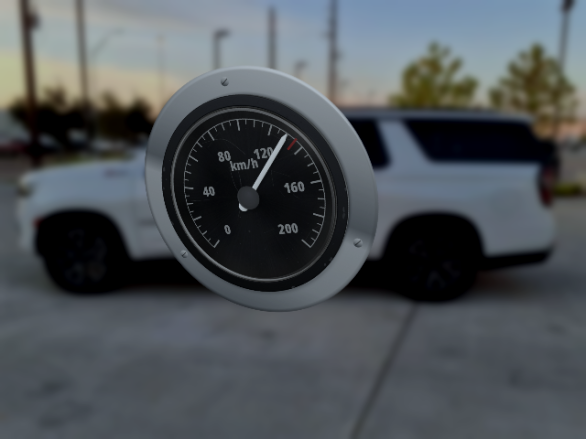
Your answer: 130 (km/h)
